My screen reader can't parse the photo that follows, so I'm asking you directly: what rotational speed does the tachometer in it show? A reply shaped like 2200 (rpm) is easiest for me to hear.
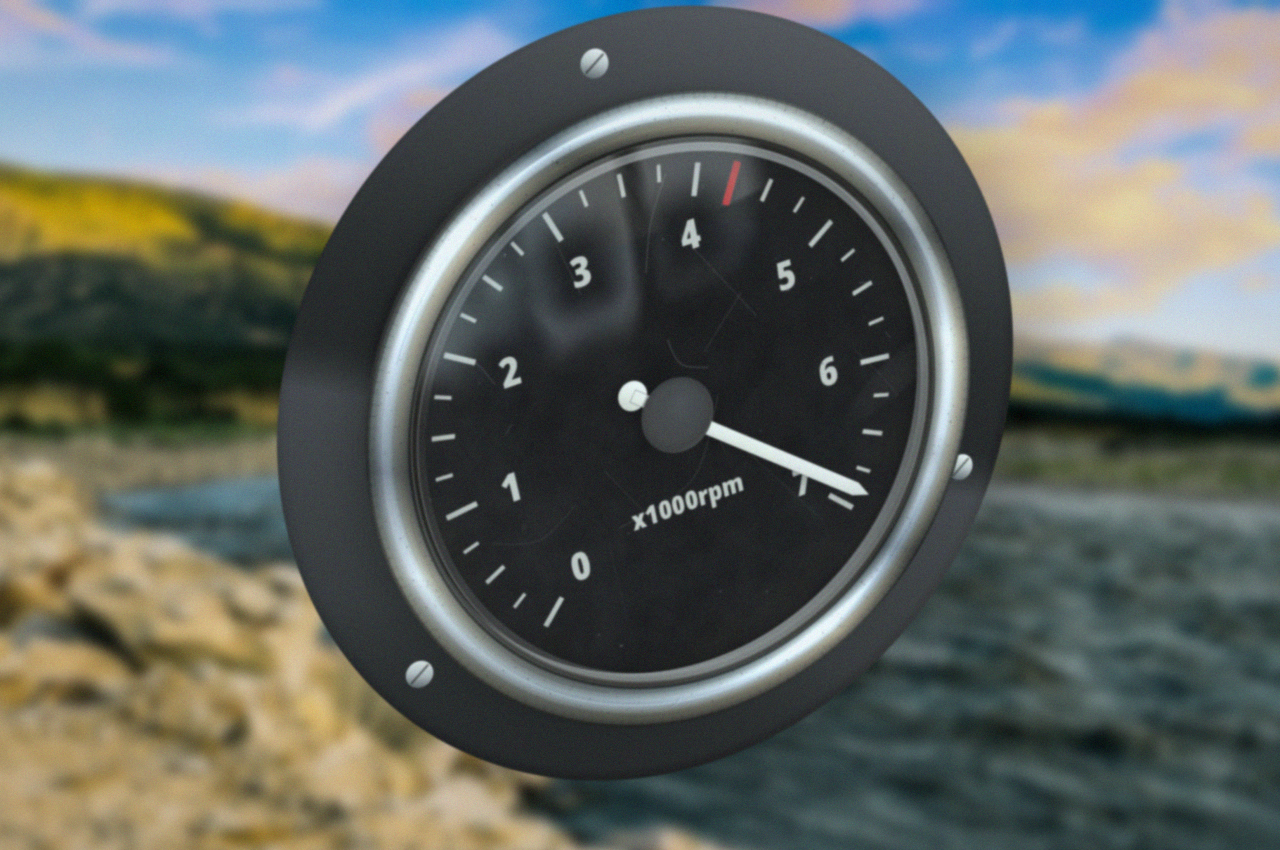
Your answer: 6875 (rpm)
